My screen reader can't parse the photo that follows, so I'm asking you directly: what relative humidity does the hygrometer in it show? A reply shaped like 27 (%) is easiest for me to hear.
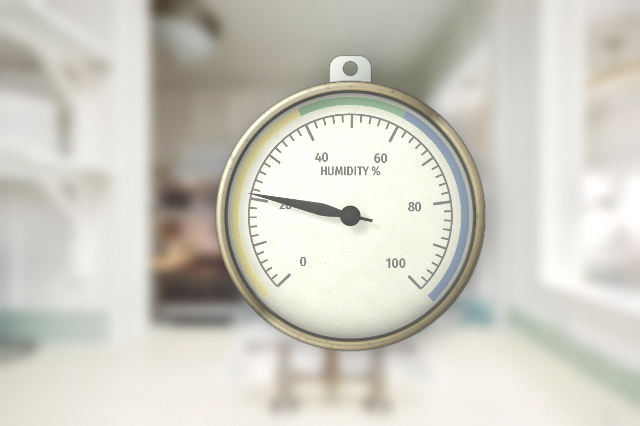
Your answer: 21 (%)
